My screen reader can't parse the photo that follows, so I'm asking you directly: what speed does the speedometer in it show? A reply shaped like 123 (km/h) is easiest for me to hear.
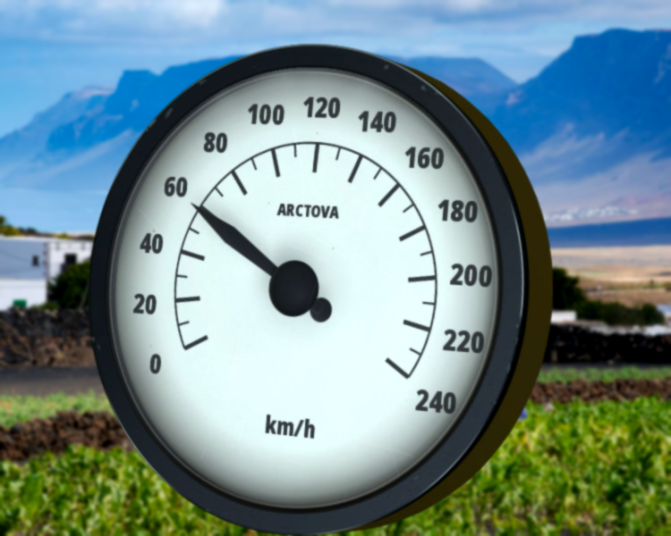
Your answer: 60 (km/h)
